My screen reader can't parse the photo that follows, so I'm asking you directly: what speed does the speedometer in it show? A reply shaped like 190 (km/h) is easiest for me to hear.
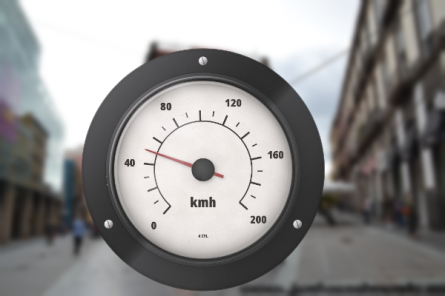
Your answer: 50 (km/h)
